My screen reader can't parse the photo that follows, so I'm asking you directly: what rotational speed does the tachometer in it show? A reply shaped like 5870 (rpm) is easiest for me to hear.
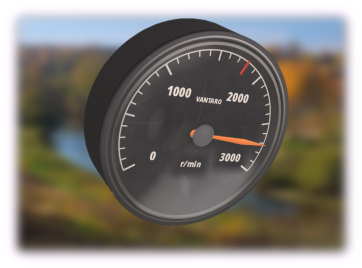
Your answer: 2700 (rpm)
